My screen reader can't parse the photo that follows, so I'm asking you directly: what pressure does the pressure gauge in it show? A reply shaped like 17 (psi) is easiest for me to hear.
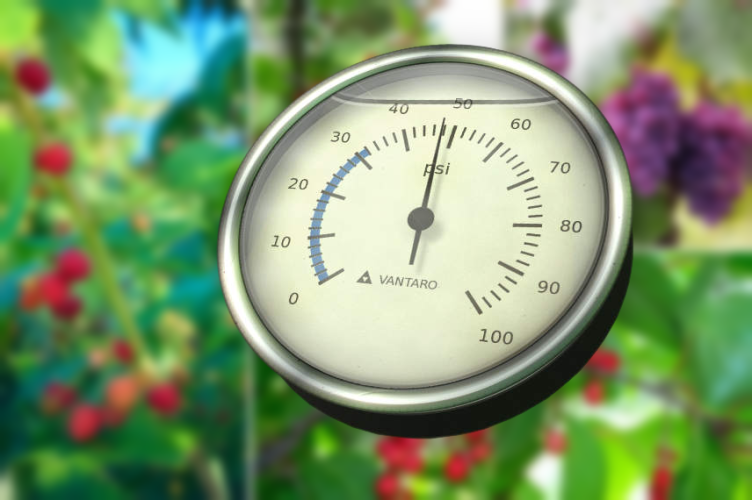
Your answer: 48 (psi)
